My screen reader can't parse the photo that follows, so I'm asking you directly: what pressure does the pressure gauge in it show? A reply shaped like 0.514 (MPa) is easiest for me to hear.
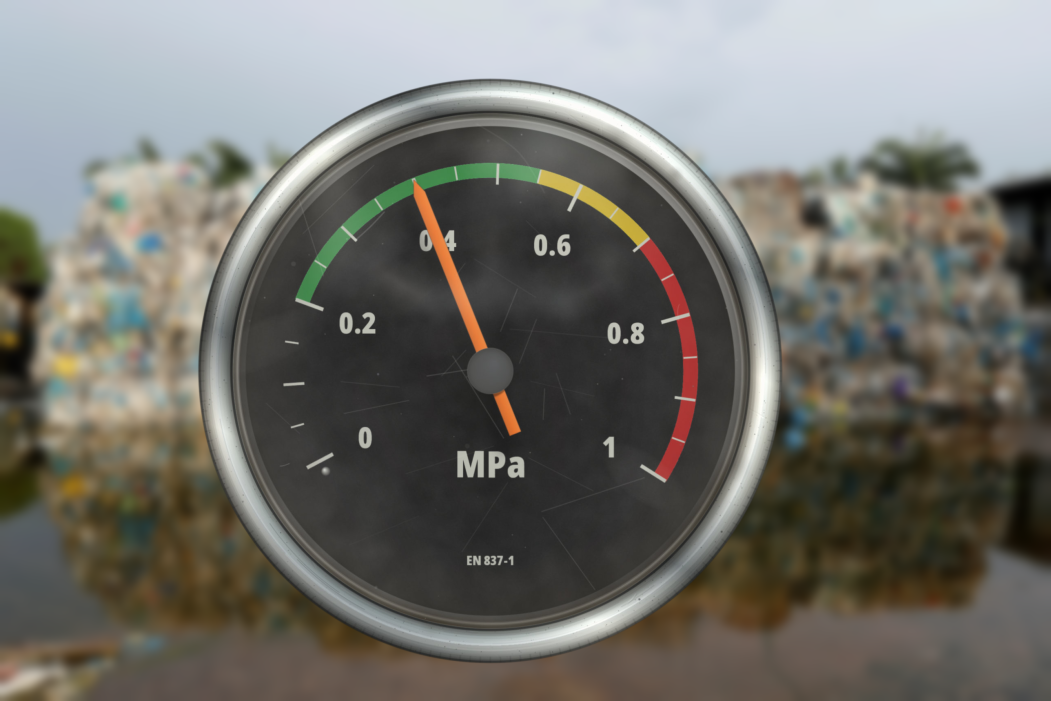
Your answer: 0.4 (MPa)
